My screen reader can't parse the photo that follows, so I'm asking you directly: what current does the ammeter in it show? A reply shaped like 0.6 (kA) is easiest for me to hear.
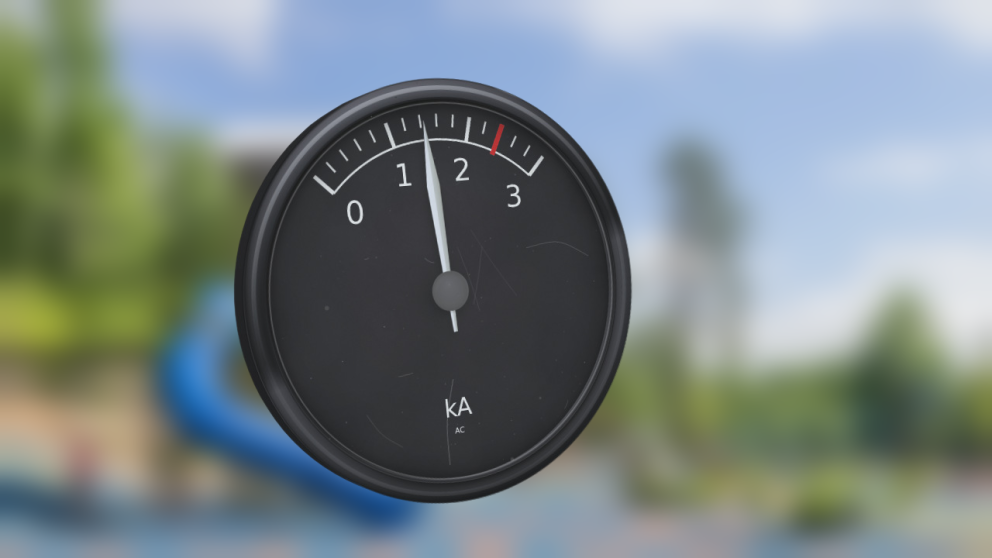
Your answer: 1.4 (kA)
